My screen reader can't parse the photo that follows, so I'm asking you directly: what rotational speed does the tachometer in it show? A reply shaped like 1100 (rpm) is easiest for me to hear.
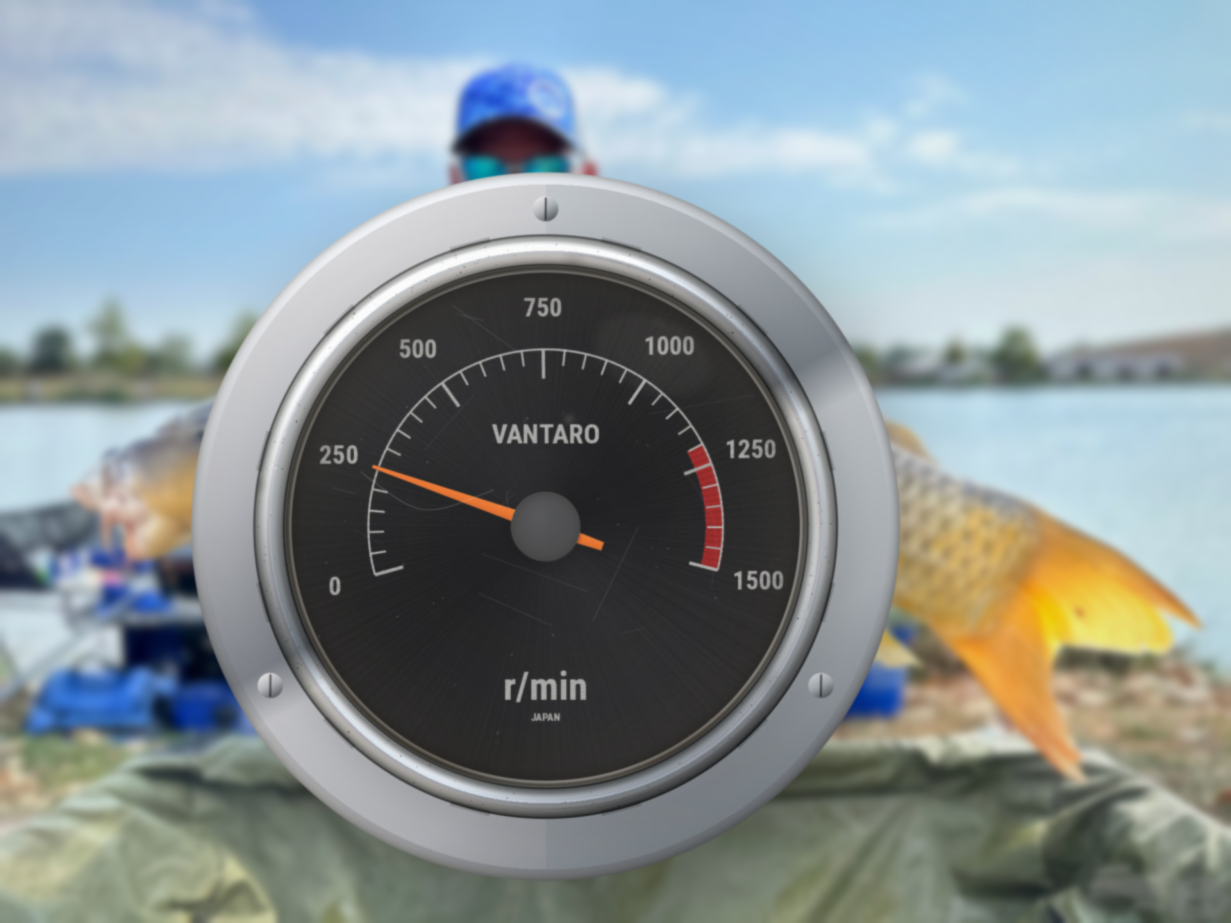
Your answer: 250 (rpm)
